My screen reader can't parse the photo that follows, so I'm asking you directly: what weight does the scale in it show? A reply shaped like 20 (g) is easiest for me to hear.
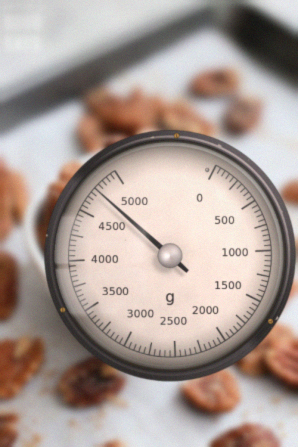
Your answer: 4750 (g)
